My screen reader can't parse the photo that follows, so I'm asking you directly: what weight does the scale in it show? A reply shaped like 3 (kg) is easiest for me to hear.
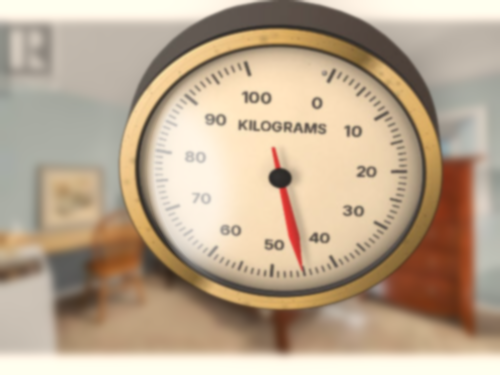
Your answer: 45 (kg)
